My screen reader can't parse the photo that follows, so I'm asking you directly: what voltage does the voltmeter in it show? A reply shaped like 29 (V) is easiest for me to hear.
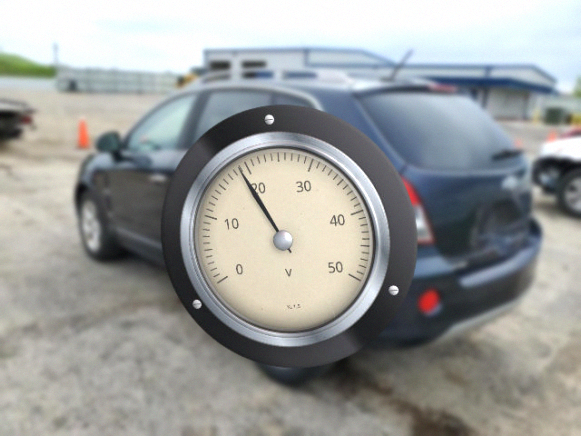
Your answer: 19 (V)
